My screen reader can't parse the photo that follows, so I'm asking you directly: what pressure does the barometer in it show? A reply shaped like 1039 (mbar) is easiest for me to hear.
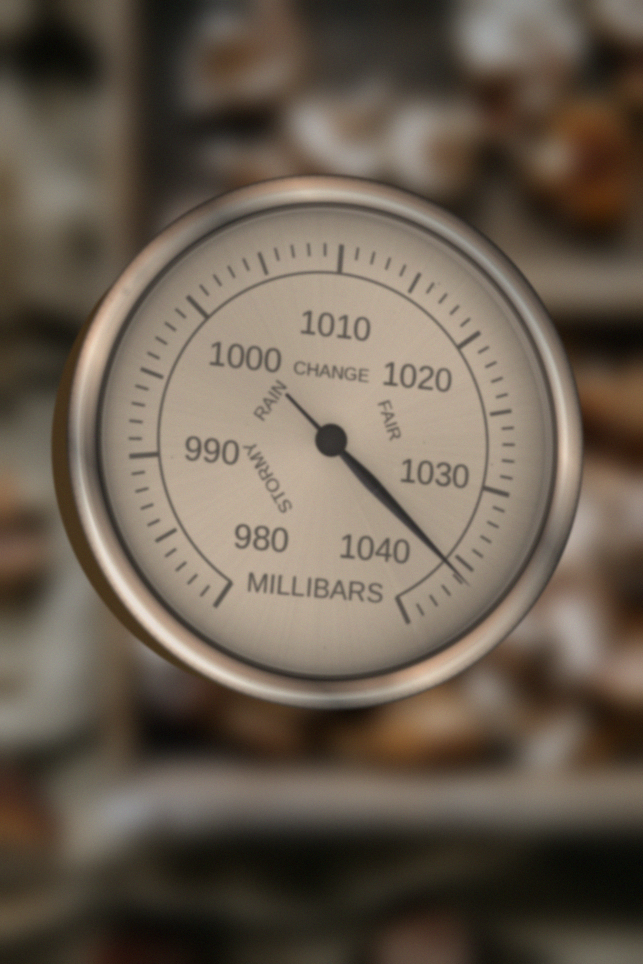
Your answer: 1036 (mbar)
